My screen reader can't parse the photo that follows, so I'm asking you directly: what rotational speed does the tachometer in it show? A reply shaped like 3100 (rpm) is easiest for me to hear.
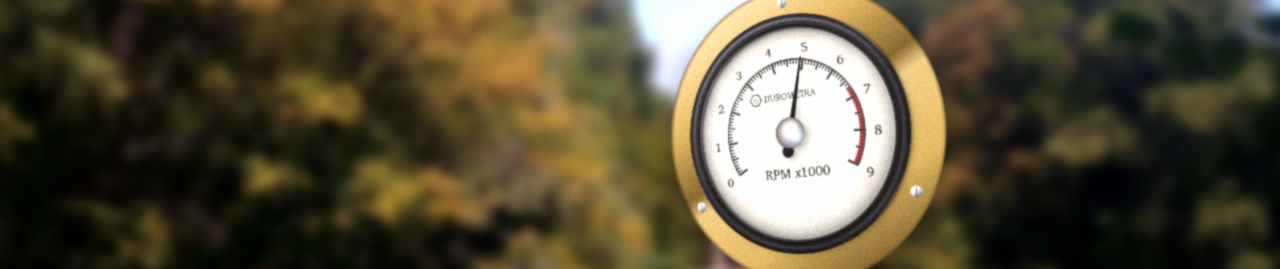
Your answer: 5000 (rpm)
